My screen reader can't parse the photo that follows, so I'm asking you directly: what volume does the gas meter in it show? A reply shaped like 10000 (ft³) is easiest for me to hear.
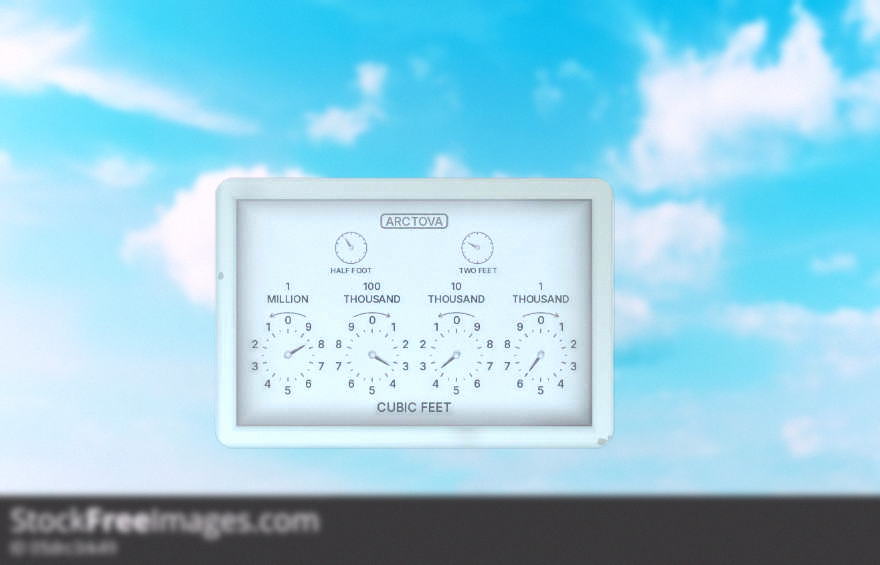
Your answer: 833600 (ft³)
